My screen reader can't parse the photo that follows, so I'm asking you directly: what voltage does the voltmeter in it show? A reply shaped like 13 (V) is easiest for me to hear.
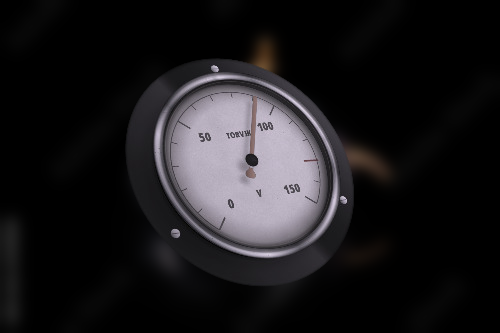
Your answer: 90 (V)
